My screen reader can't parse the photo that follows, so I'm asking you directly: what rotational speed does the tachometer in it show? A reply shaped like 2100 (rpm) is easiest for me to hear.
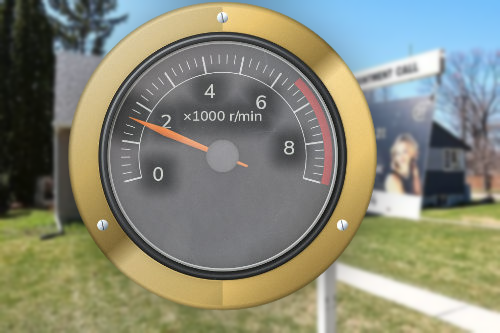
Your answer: 1600 (rpm)
